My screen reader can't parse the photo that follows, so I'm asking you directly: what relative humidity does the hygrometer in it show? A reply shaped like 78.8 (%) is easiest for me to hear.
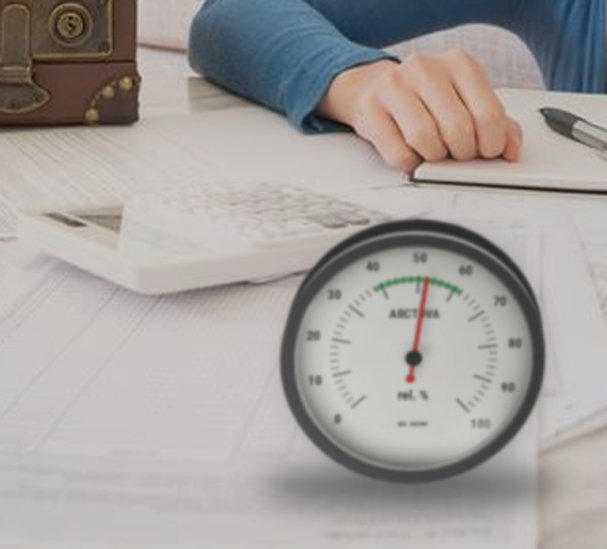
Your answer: 52 (%)
